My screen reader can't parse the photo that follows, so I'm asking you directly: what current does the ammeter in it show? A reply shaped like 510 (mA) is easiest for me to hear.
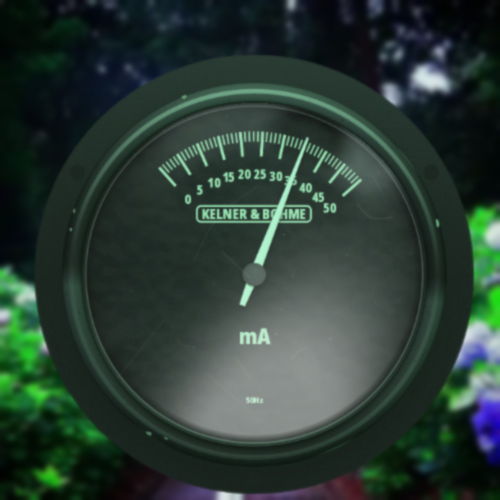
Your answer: 35 (mA)
